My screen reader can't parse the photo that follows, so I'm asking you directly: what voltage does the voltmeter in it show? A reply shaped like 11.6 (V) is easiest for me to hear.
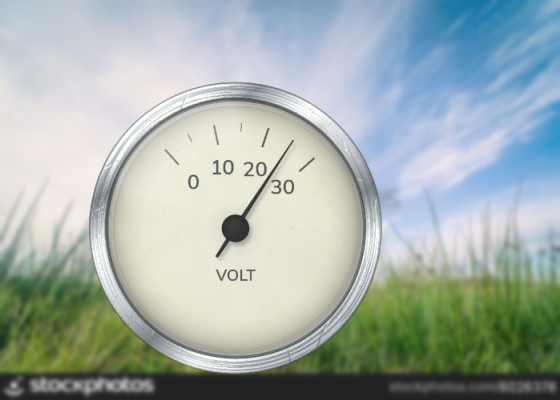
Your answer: 25 (V)
